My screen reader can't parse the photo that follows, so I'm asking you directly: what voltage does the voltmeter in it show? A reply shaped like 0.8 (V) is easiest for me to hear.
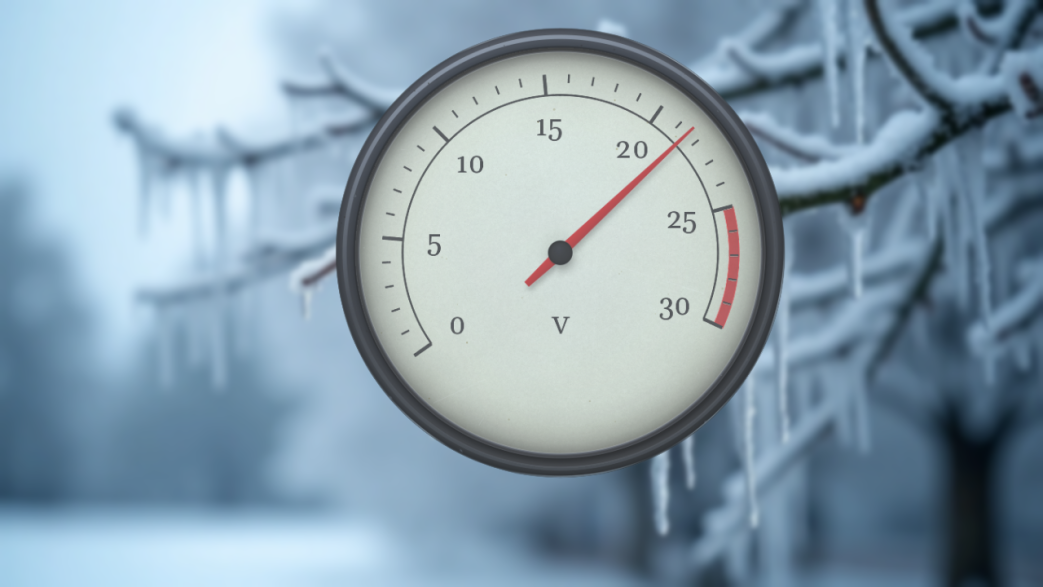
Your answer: 21.5 (V)
